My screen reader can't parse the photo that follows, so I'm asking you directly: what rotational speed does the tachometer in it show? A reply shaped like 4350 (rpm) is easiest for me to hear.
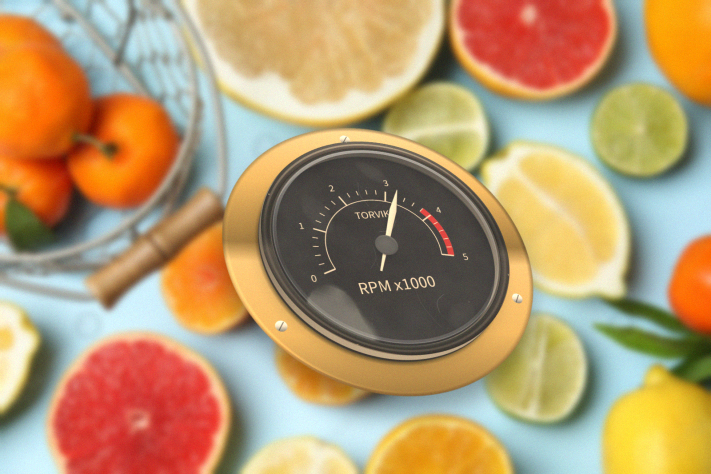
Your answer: 3200 (rpm)
